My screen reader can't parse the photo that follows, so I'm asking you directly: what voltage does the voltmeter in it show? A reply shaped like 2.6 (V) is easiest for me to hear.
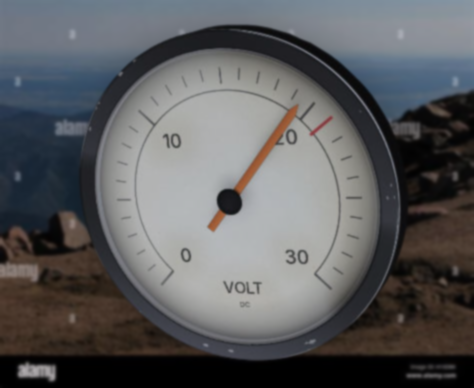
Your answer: 19.5 (V)
